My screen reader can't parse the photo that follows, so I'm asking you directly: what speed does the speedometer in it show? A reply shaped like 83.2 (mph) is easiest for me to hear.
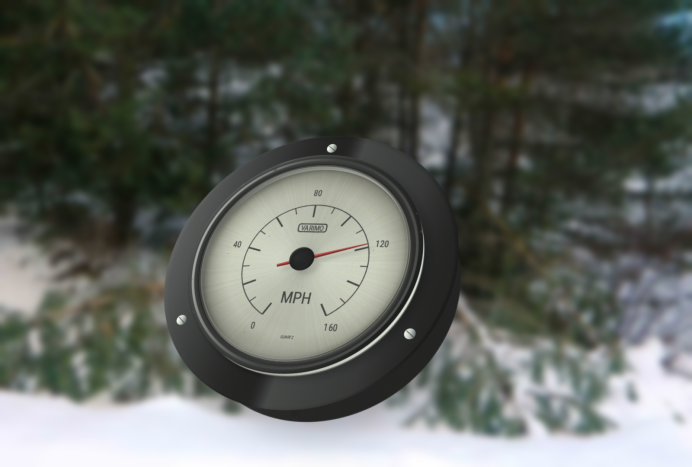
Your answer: 120 (mph)
